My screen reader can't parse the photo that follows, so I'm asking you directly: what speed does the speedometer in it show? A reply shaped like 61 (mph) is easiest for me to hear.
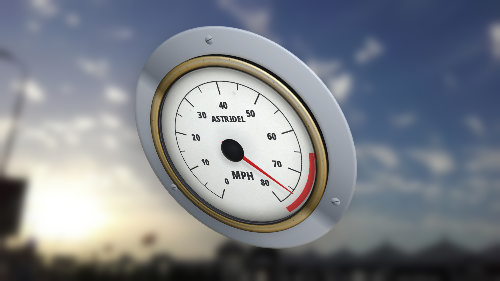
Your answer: 75 (mph)
